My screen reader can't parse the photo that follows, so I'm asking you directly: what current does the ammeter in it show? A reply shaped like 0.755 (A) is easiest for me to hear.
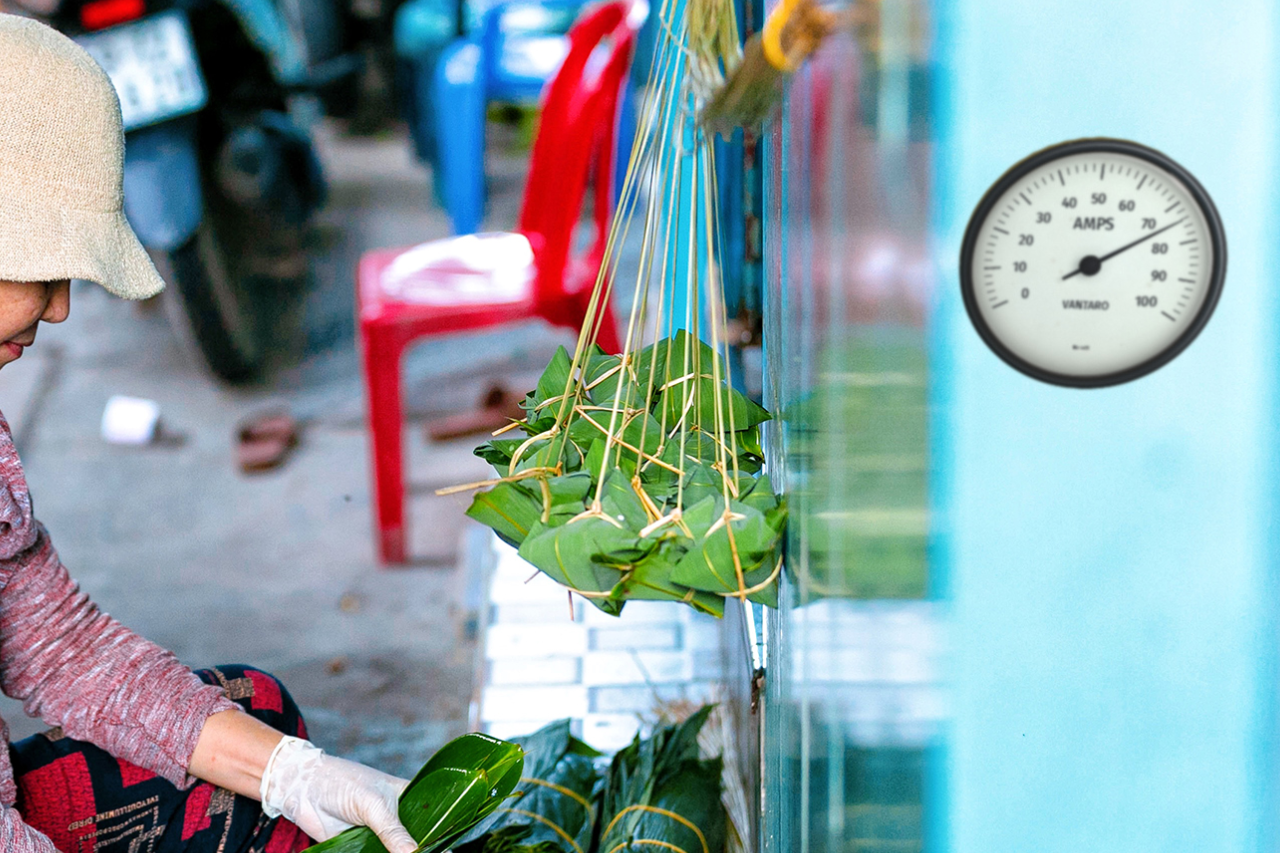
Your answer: 74 (A)
